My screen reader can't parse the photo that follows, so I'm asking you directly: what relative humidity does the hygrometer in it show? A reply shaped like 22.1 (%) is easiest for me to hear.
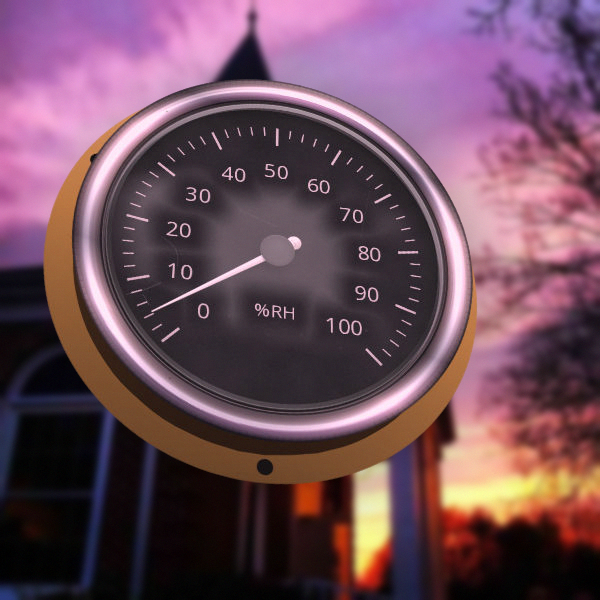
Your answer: 4 (%)
